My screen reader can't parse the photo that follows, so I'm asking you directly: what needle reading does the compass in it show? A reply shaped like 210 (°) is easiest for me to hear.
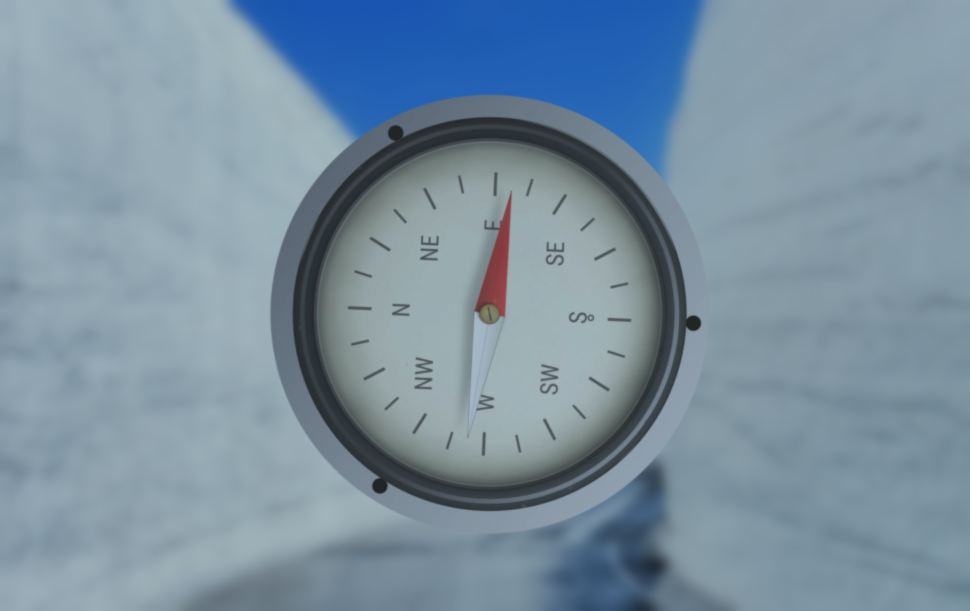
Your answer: 97.5 (°)
